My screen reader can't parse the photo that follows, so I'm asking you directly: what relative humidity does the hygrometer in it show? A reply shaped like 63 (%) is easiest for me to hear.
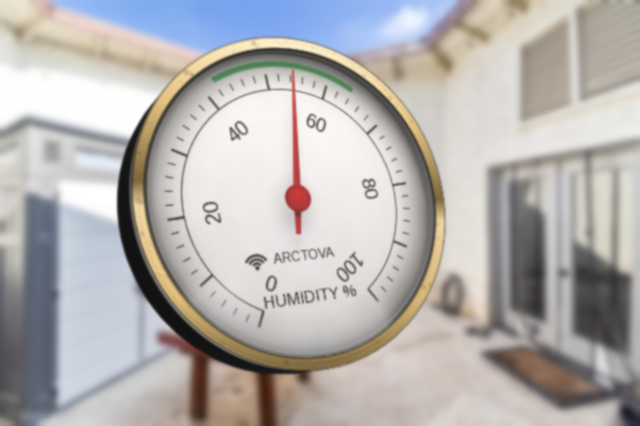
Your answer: 54 (%)
